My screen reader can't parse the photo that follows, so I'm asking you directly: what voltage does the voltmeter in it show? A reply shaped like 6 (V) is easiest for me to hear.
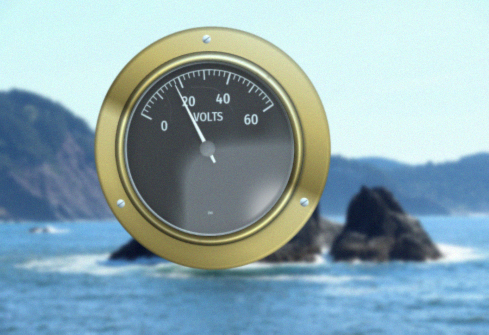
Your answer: 18 (V)
